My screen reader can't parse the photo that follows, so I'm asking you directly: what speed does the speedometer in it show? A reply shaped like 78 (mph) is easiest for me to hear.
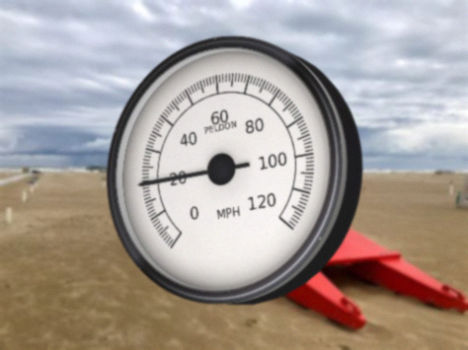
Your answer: 20 (mph)
